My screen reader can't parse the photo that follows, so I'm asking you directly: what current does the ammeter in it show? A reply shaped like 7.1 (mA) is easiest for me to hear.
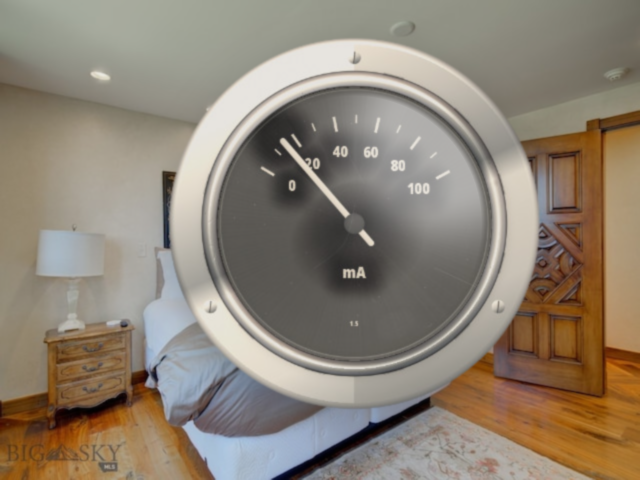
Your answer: 15 (mA)
